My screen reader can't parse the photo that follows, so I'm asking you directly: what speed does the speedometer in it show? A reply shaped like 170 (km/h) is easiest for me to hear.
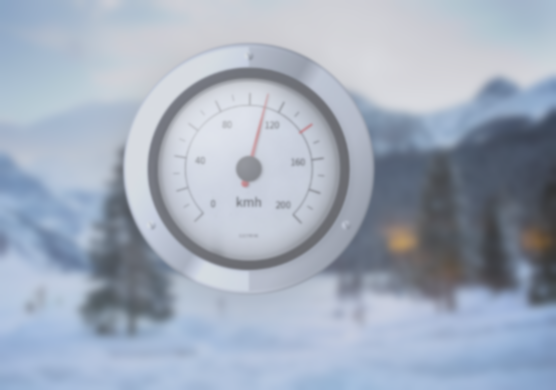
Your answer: 110 (km/h)
